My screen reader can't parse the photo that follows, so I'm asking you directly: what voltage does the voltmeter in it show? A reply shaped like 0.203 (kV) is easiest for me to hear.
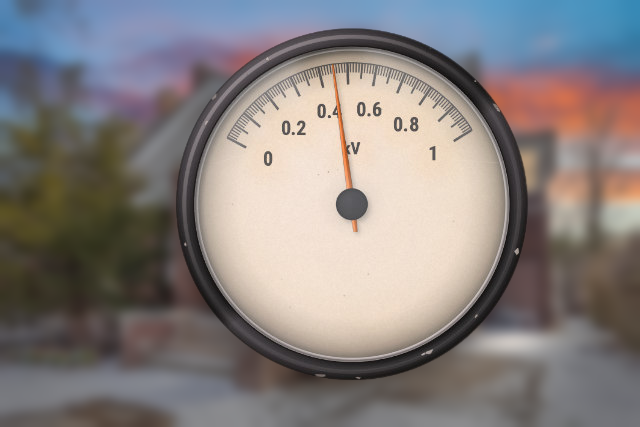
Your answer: 0.45 (kV)
